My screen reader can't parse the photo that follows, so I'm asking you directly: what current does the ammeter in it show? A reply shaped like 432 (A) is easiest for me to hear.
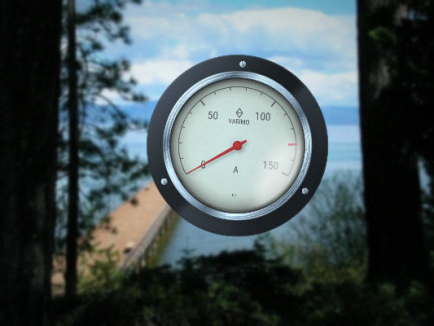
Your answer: 0 (A)
